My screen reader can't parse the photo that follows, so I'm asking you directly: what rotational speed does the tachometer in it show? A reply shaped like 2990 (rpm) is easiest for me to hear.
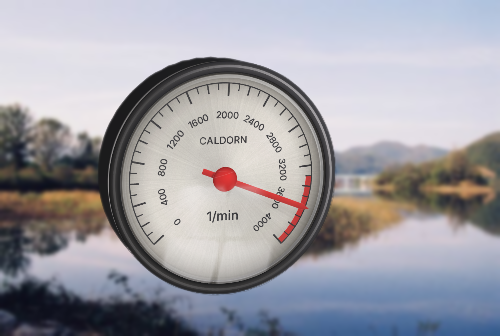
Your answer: 3600 (rpm)
